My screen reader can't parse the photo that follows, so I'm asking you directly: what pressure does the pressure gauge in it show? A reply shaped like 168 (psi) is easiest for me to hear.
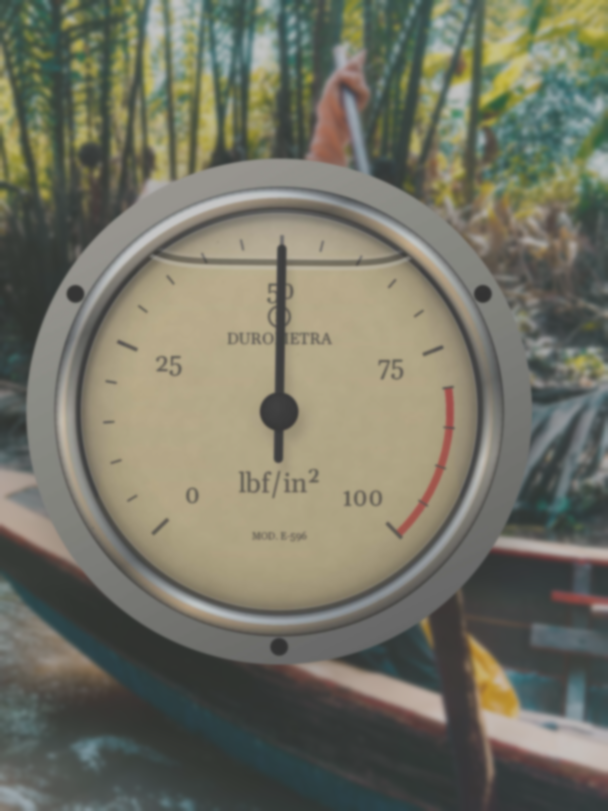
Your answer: 50 (psi)
